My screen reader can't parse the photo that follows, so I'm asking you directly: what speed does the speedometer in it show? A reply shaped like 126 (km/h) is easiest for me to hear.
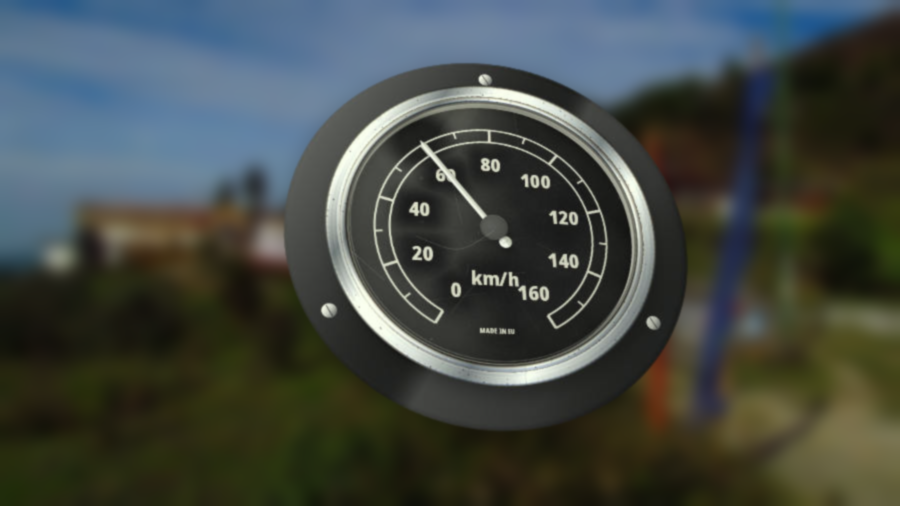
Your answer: 60 (km/h)
